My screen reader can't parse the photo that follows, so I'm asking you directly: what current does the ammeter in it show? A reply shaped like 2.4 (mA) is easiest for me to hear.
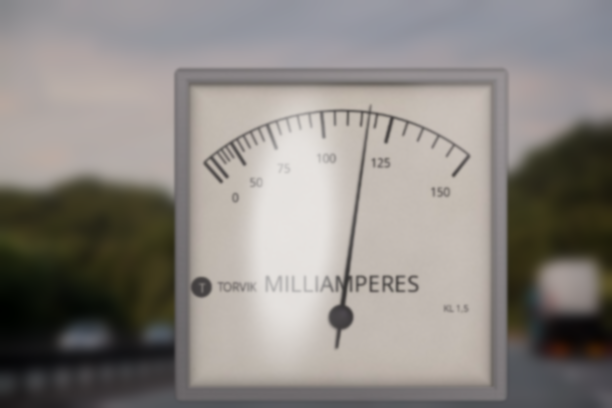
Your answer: 117.5 (mA)
